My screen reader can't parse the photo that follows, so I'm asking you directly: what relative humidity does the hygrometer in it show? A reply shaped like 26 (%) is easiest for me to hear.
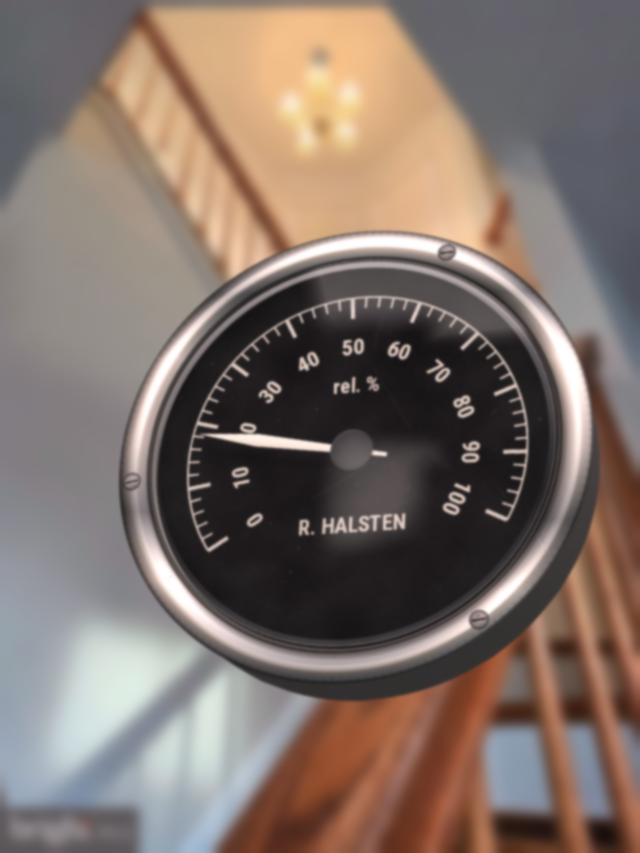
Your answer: 18 (%)
